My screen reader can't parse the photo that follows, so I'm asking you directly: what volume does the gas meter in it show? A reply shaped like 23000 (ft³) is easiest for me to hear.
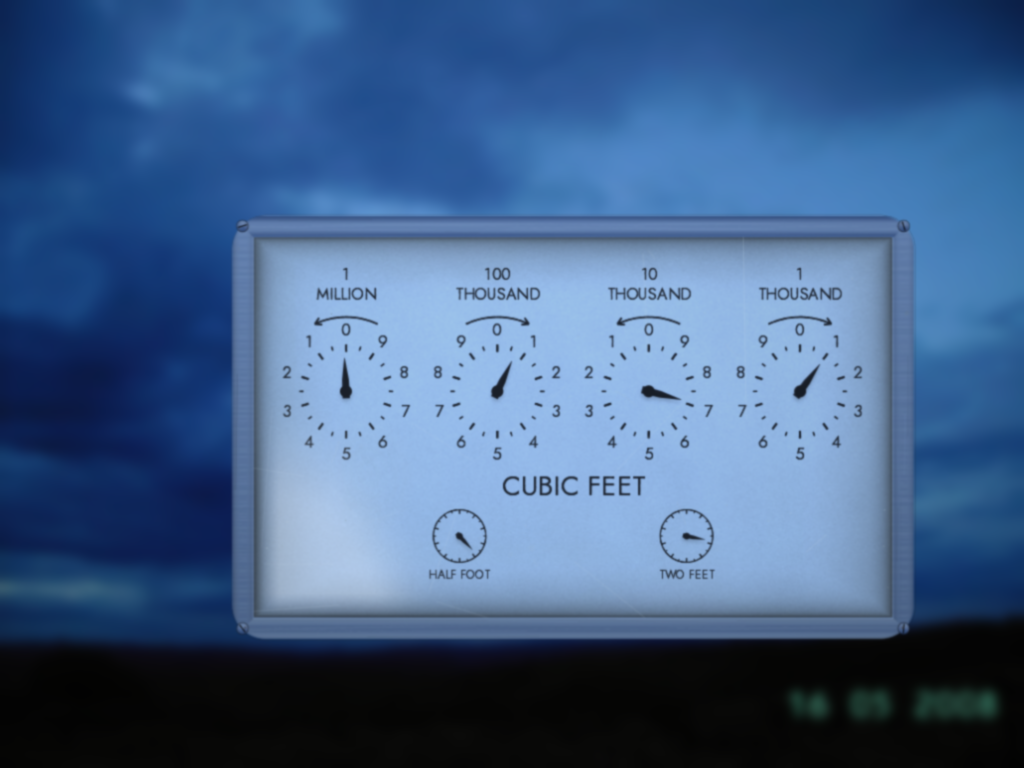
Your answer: 7100 (ft³)
